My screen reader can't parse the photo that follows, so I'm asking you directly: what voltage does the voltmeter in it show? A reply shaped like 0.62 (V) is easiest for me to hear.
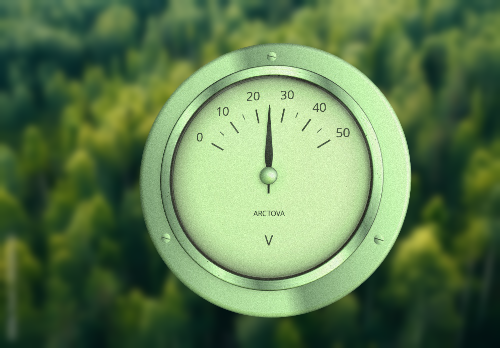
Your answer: 25 (V)
